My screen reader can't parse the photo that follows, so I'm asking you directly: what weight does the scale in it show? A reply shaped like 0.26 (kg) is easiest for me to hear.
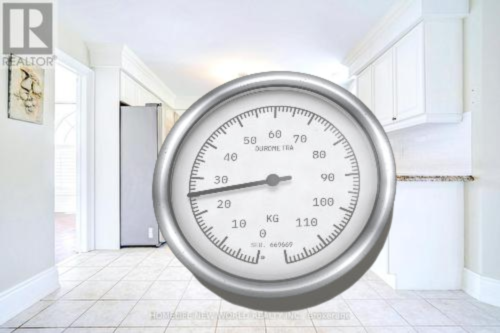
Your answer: 25 (kg)
